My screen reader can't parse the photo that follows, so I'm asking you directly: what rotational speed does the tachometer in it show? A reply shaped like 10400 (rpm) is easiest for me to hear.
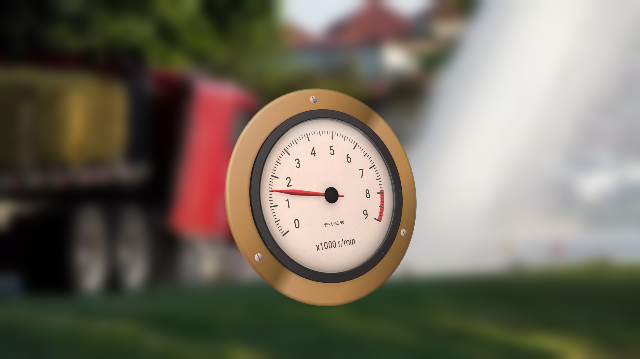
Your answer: 1500 (rpm)
